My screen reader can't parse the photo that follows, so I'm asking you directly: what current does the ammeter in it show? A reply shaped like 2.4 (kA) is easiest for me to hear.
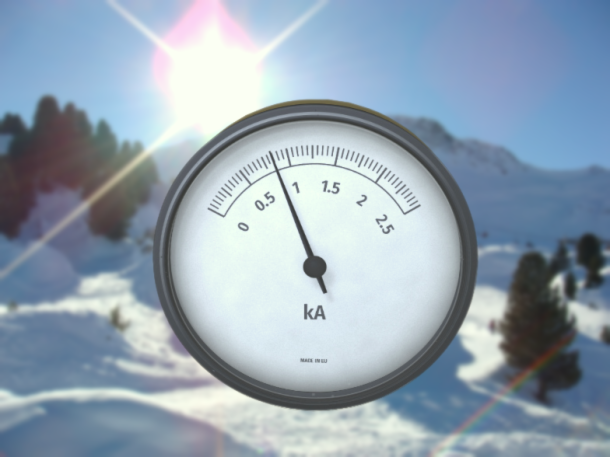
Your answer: 0.85 (kA)
